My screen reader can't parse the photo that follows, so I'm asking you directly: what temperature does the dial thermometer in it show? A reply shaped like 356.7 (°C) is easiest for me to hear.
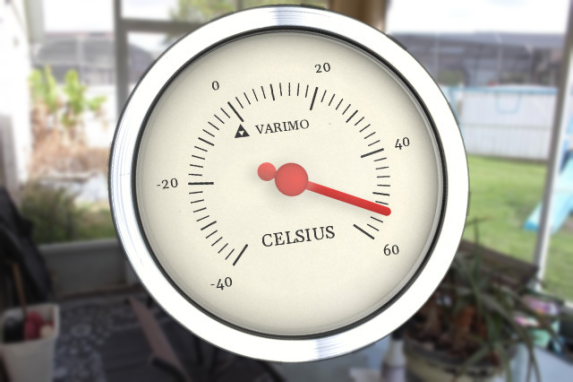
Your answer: 54 (°C)
